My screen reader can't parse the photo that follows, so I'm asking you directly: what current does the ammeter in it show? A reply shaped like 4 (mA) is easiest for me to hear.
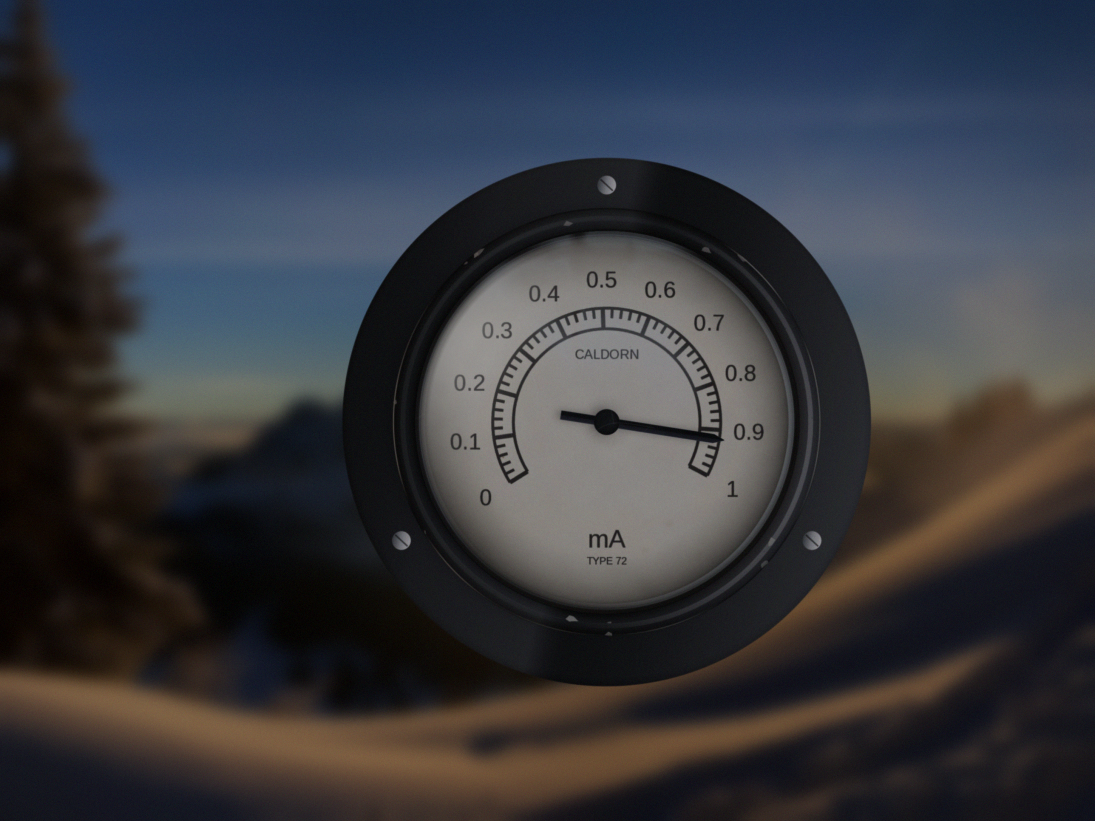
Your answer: 0.92 (mA)
